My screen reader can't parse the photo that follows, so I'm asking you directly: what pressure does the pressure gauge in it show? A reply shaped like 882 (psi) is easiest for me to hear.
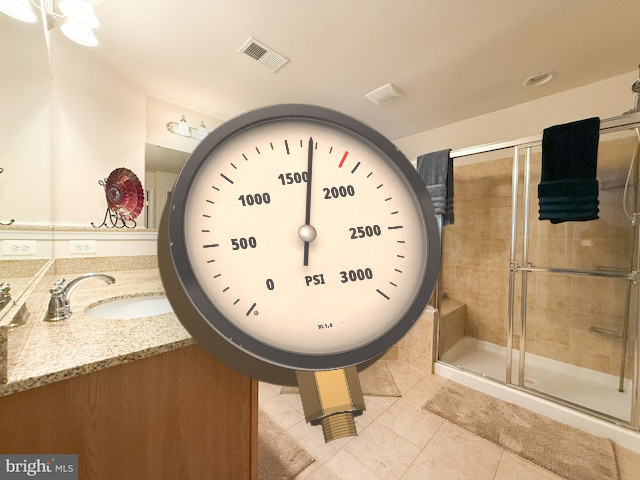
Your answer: 1650 (psi)
